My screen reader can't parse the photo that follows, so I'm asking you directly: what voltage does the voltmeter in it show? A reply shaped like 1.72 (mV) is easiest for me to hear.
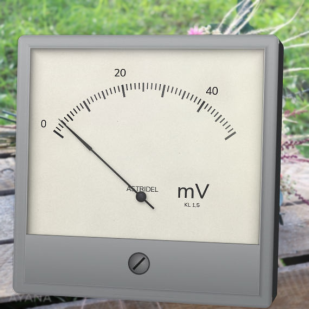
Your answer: 3 (mV)
